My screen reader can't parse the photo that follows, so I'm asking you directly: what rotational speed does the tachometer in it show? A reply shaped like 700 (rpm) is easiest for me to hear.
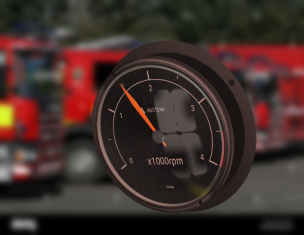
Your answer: 1500 (rpm)
